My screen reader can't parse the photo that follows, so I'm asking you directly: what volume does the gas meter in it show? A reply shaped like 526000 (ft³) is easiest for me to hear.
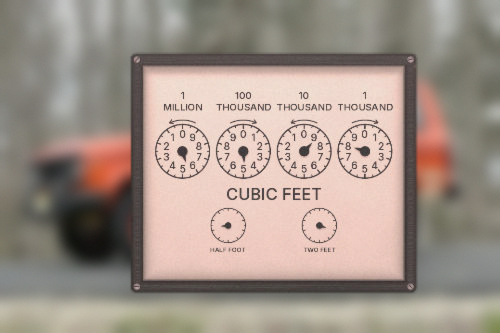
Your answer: 548800 (ft³)
